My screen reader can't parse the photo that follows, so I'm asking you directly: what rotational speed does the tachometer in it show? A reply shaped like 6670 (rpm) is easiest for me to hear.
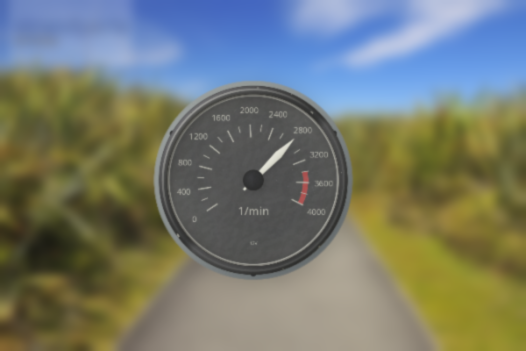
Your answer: 2800 (rpm)
